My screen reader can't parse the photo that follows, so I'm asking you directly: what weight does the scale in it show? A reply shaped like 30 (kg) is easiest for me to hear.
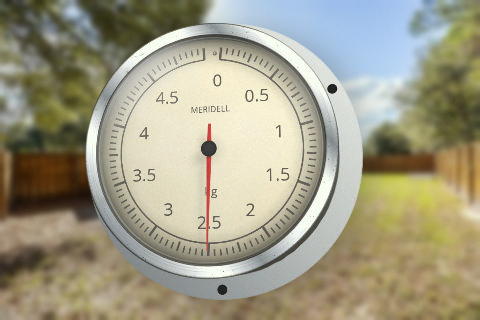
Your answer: 2.5 (kg)
